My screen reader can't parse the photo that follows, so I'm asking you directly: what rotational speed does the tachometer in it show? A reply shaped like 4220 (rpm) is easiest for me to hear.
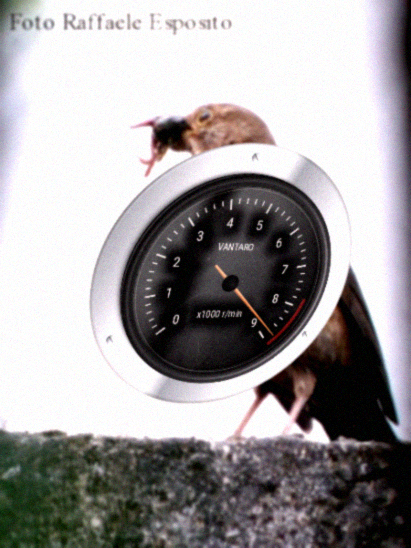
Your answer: 8800 (rpm)
